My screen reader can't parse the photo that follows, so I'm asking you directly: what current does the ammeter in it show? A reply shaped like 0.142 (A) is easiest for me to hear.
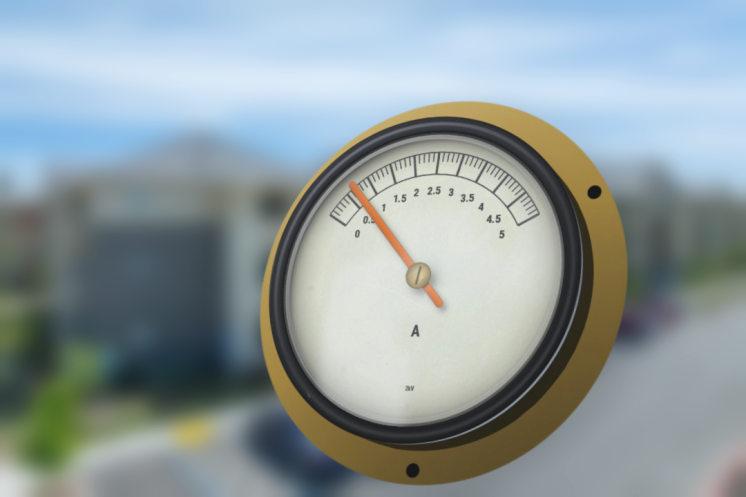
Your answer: 0.7 (A)
